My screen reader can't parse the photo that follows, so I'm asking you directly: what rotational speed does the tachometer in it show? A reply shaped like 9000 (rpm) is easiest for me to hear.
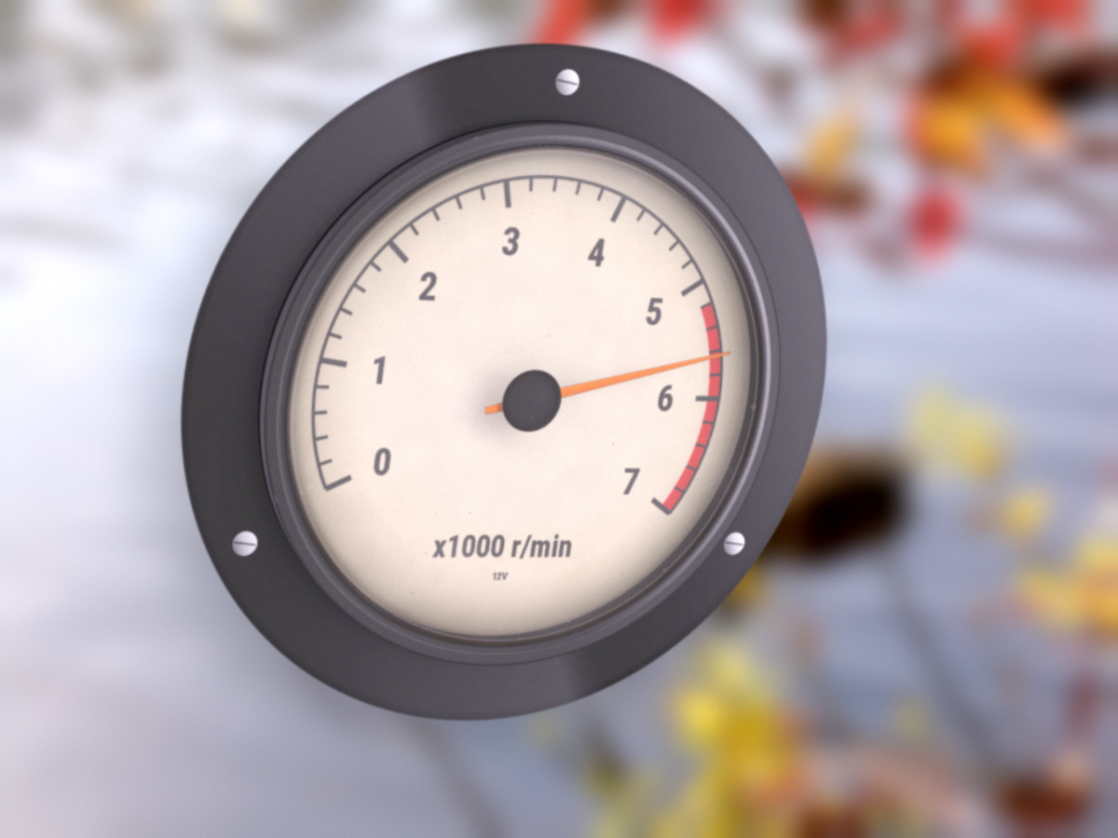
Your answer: 5600 (rpm)
